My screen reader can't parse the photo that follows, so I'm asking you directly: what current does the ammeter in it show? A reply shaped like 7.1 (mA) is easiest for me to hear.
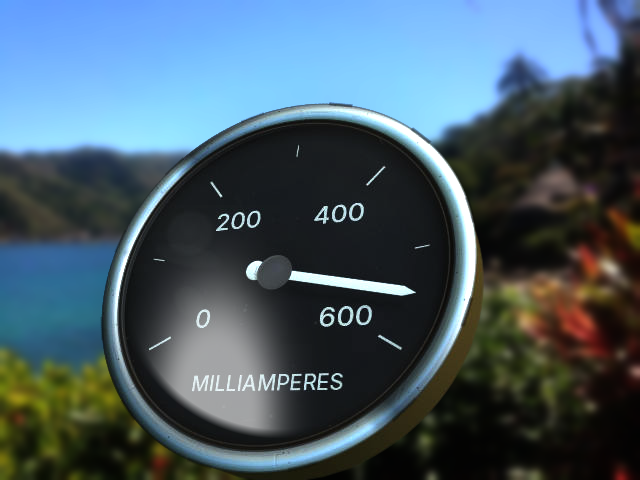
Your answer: 550 (mA)
